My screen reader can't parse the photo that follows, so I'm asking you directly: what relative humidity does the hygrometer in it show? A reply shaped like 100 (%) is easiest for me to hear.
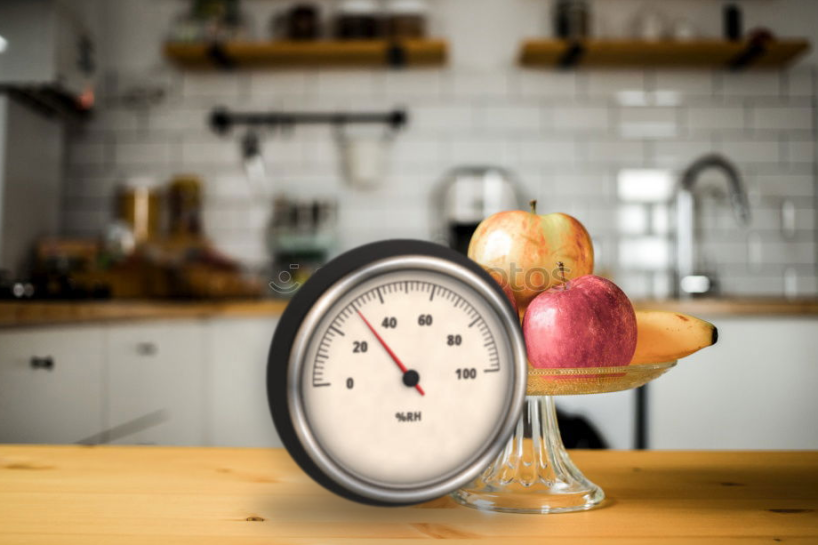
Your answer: 30 (%)
